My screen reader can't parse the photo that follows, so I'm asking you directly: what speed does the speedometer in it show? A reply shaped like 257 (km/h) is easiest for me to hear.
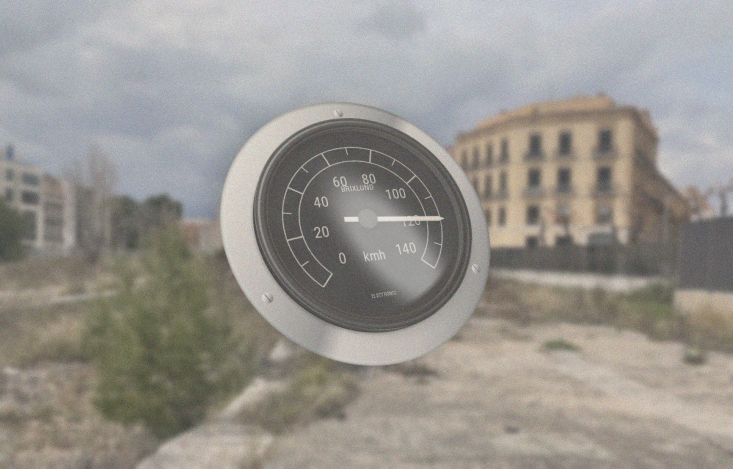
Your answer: 120 (km/h)
